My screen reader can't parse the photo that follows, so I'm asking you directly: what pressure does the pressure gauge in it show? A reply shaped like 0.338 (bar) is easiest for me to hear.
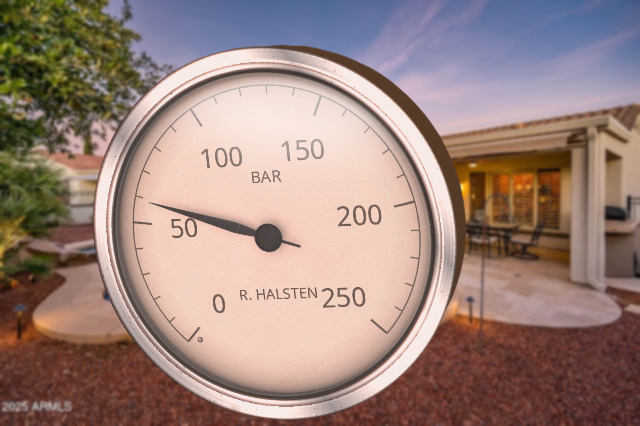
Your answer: 60 (bar)
